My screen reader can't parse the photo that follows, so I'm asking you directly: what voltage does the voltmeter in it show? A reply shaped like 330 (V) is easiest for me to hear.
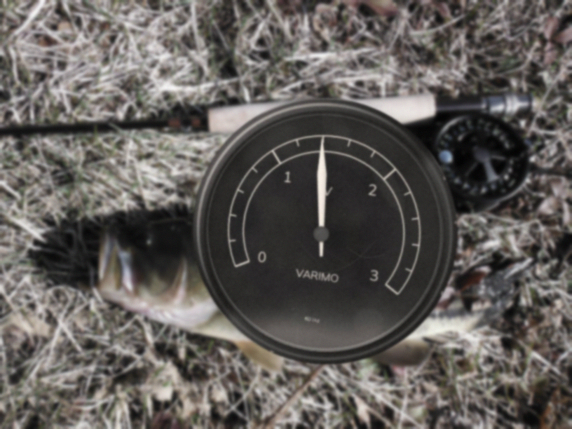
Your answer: 1.4 (V)
